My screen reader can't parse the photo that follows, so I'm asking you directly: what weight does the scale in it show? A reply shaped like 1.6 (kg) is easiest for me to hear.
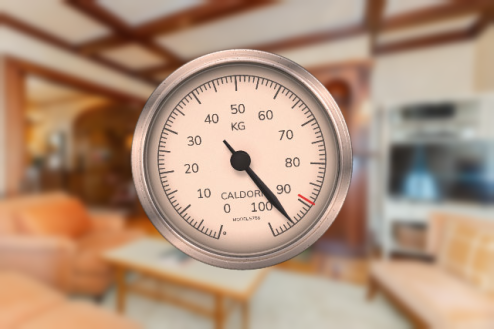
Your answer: 95 (kg)
